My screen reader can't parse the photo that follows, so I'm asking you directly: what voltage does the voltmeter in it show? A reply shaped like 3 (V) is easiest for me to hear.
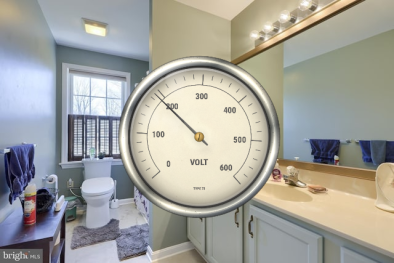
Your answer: 190 (V)
